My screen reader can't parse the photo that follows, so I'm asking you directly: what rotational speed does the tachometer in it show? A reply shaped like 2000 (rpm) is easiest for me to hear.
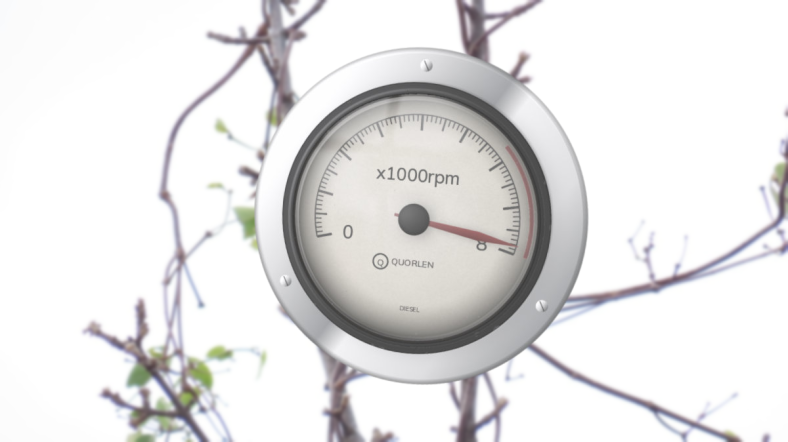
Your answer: 7800 (rpm)
